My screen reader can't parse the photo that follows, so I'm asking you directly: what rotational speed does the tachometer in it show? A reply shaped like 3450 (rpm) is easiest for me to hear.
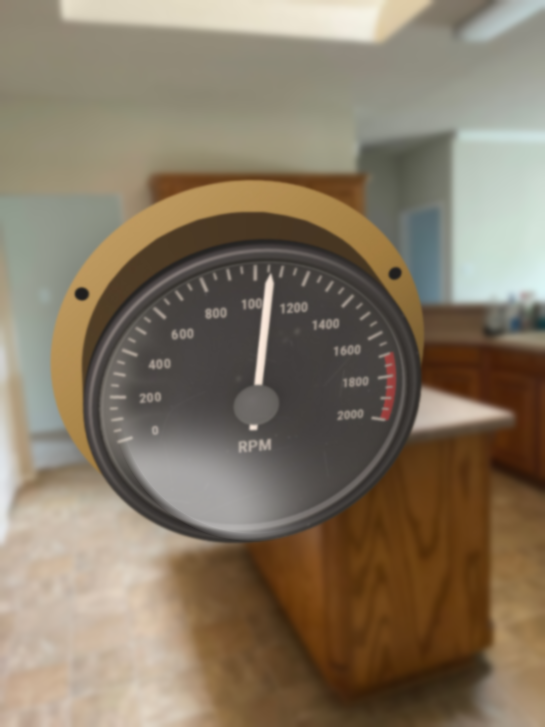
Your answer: 1050 (rpm)
